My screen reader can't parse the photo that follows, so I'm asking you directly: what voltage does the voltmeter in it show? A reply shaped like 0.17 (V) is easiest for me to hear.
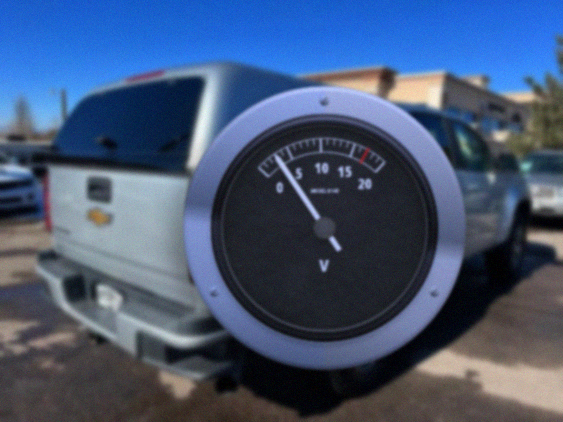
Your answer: 3 (V)
